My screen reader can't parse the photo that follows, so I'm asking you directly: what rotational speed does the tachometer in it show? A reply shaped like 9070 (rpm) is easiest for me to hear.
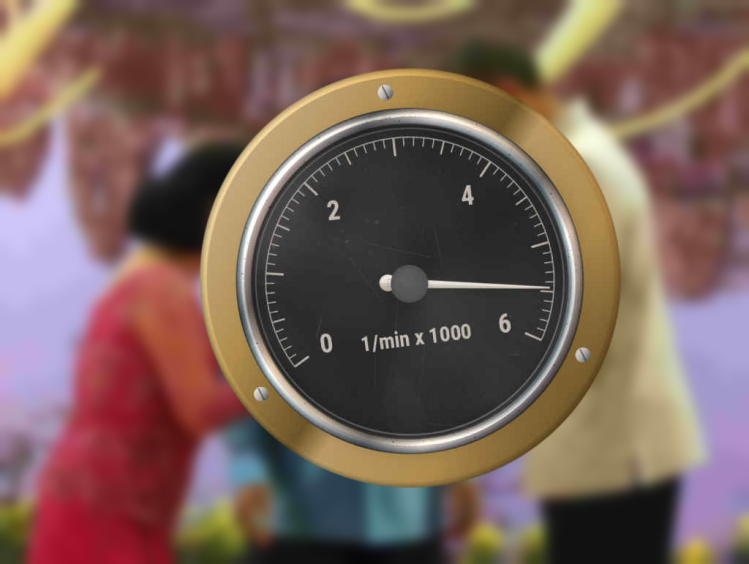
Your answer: 5450 (rpm)
